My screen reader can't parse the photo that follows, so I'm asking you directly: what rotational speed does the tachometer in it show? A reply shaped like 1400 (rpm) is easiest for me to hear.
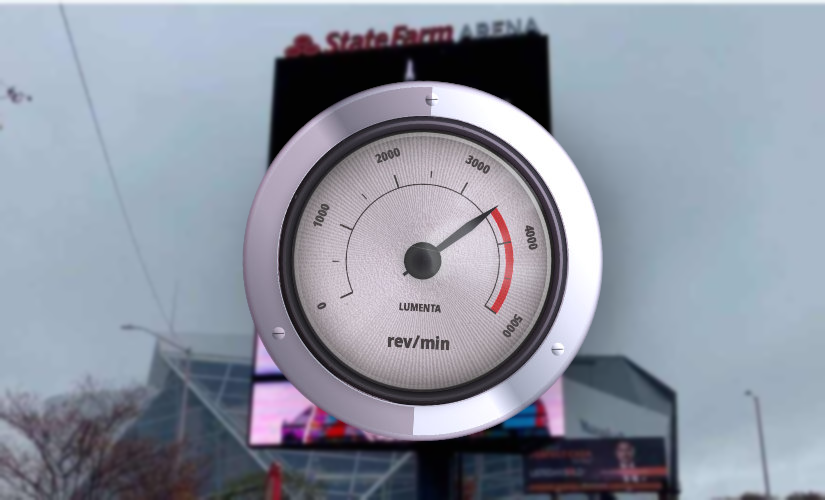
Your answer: 3500 (rpm)
